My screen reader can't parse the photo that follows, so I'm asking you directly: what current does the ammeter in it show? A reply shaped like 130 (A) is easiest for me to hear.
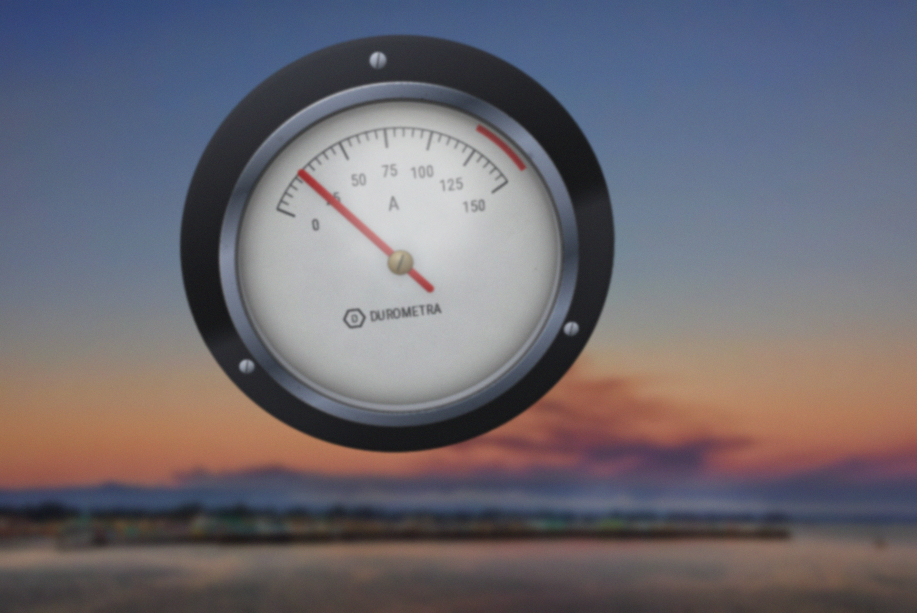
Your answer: 25 (A)
